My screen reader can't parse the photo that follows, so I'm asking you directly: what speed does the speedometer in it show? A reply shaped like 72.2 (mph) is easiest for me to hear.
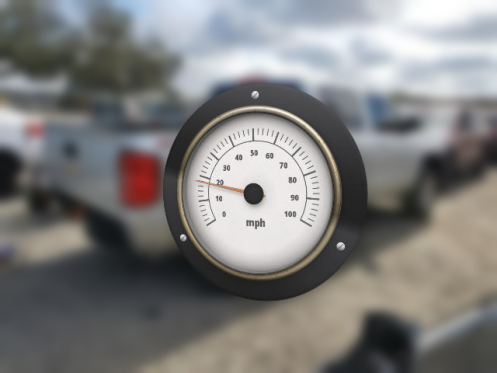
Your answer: 18 (mph)
